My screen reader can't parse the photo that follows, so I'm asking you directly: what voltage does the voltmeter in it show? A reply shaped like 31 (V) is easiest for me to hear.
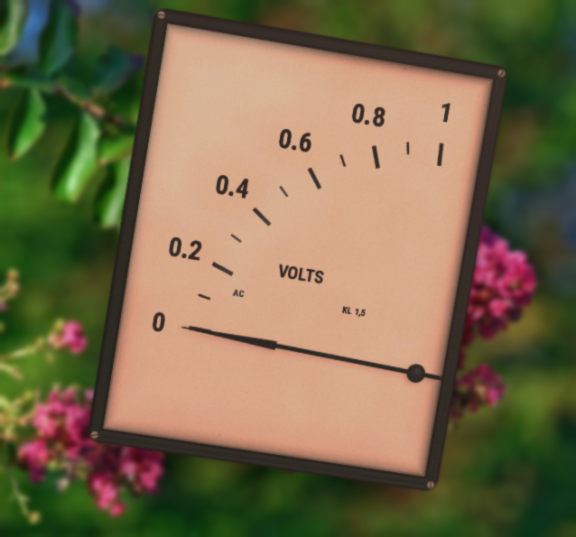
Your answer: 0 (V)
